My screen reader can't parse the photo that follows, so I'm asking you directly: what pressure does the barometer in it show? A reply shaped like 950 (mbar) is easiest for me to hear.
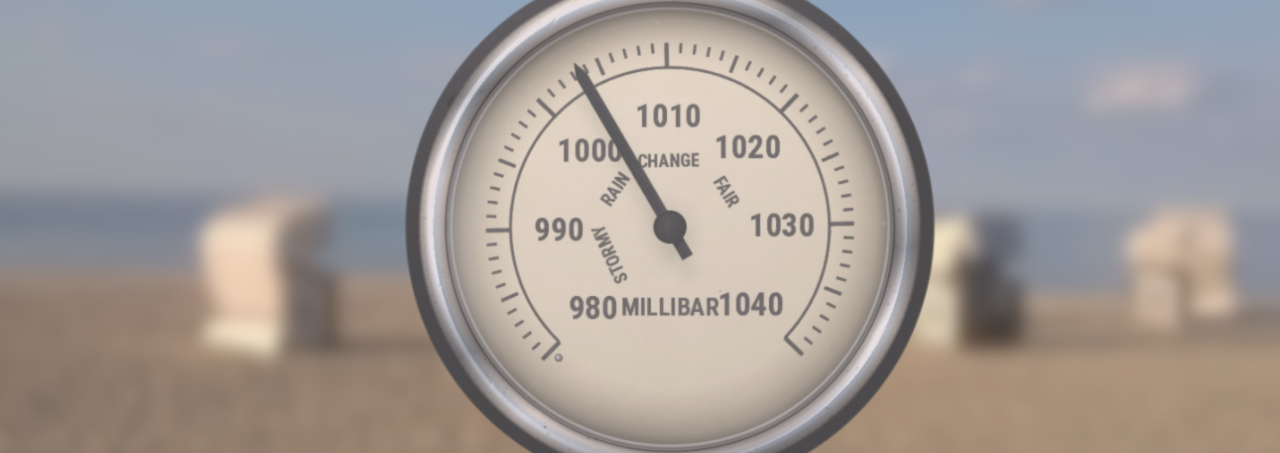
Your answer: 1003.5 (mbar)
